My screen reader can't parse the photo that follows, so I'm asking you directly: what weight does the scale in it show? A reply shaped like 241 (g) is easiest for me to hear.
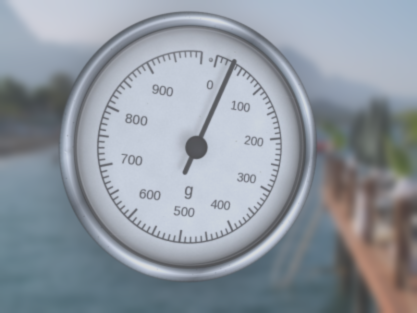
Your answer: 30 (g)
